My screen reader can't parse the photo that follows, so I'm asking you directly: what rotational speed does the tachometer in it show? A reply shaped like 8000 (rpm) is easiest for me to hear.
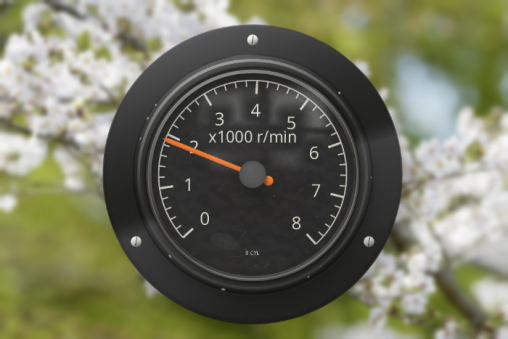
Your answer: 1900 (rpm)
